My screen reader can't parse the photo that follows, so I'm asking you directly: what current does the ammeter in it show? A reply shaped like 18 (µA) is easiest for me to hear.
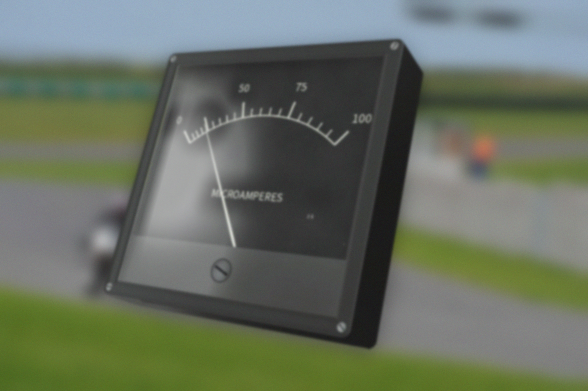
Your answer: 25 (µA)
